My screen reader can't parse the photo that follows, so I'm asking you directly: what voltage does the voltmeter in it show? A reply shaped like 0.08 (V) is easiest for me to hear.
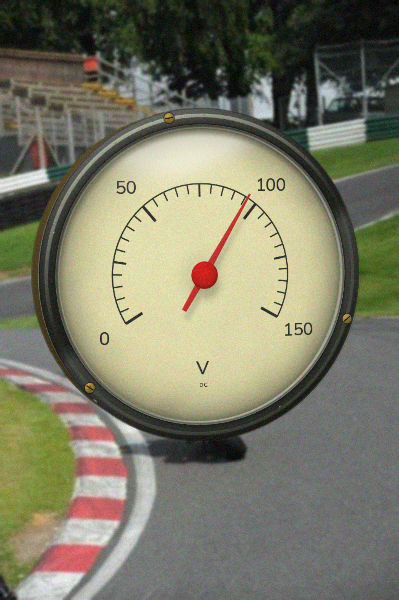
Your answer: 95 (V)
